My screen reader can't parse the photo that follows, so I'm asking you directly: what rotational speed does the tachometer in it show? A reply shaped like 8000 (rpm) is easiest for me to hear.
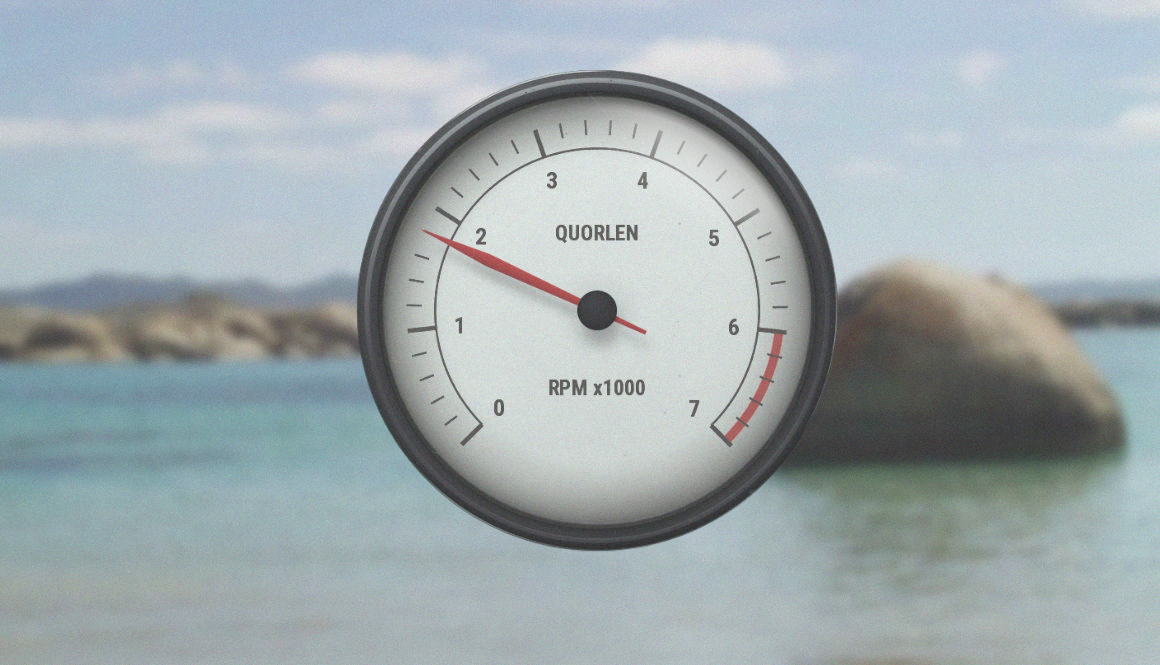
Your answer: 1800 (rpm)
